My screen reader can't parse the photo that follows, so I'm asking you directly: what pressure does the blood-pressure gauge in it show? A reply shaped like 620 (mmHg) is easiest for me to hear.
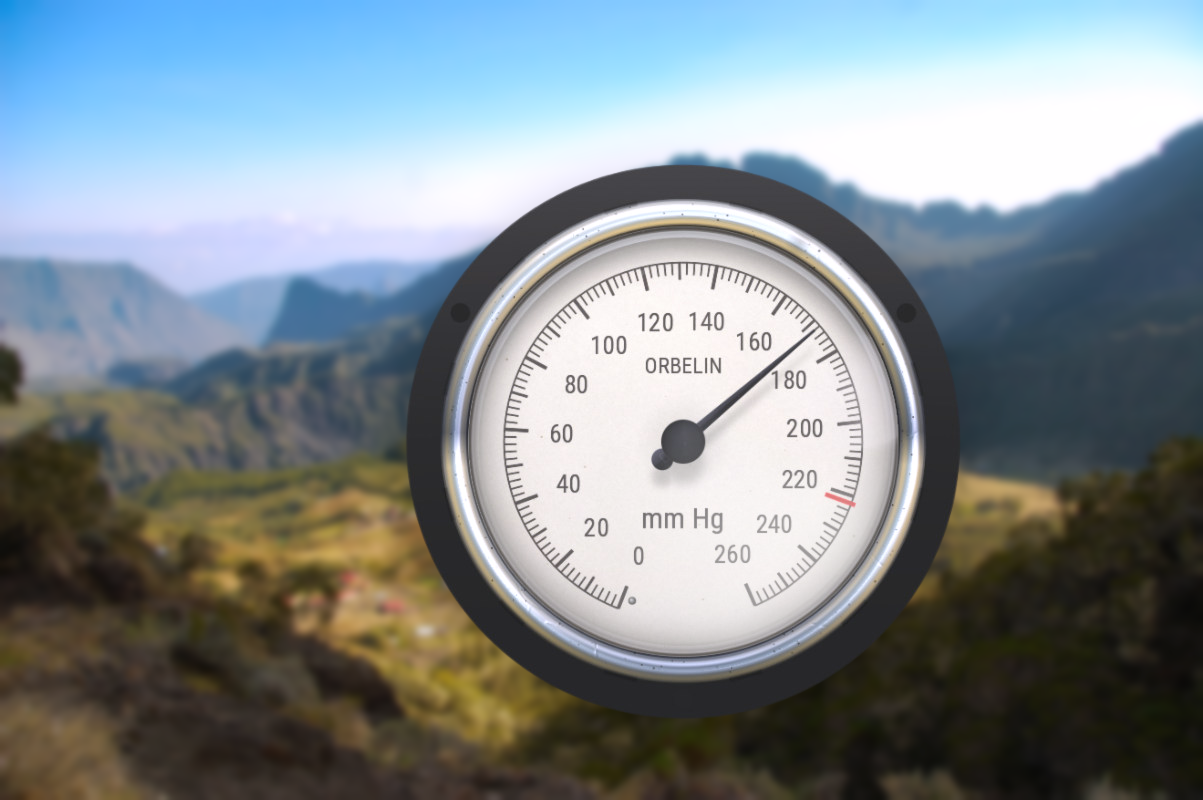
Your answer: 172 (mmHg)
